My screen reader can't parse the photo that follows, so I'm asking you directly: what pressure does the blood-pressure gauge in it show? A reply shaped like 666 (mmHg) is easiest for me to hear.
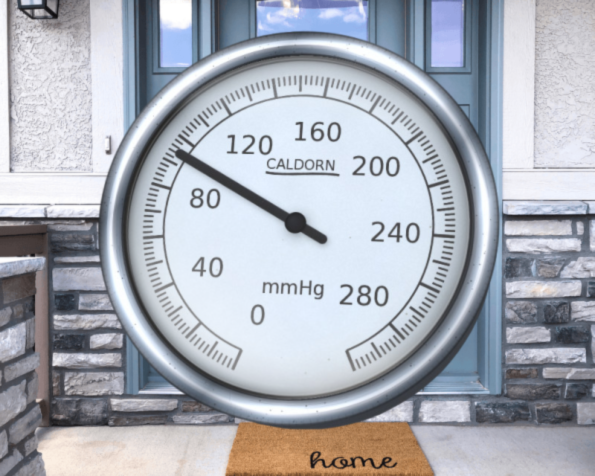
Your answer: 94 (mmHg)
